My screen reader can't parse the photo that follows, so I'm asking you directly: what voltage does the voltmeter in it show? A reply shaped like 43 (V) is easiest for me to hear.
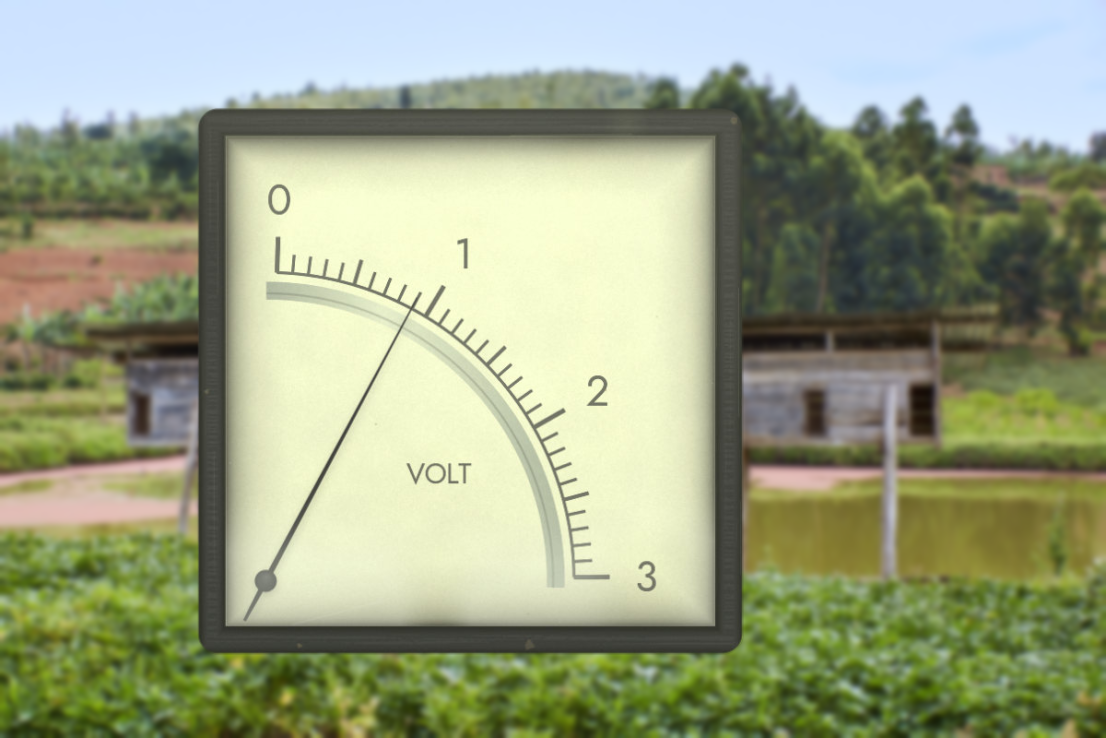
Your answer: 0.9 (V)
